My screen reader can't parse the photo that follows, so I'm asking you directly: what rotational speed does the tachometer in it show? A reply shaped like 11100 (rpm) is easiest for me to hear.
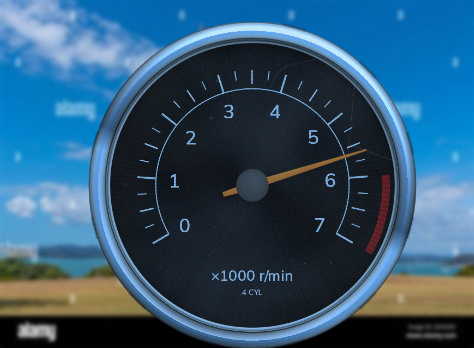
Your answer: 5625 (rpm)
